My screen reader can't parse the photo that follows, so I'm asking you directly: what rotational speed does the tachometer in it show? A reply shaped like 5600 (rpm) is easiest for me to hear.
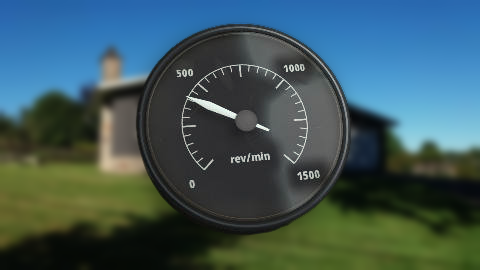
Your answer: 400 (rpm)
